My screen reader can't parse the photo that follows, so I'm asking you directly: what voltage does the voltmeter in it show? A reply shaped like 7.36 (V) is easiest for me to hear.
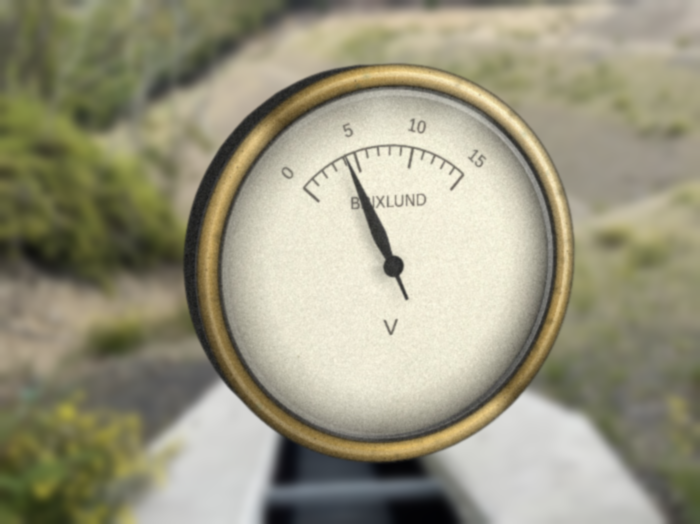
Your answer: 4 (V)
